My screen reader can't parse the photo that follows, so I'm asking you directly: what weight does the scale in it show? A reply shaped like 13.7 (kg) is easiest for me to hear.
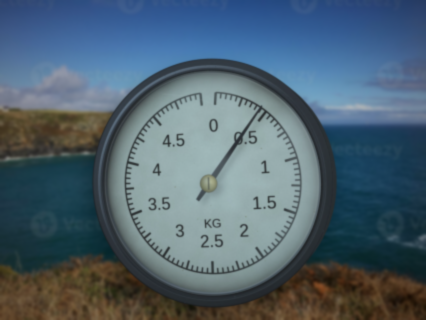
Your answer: 0.45 (kg)
